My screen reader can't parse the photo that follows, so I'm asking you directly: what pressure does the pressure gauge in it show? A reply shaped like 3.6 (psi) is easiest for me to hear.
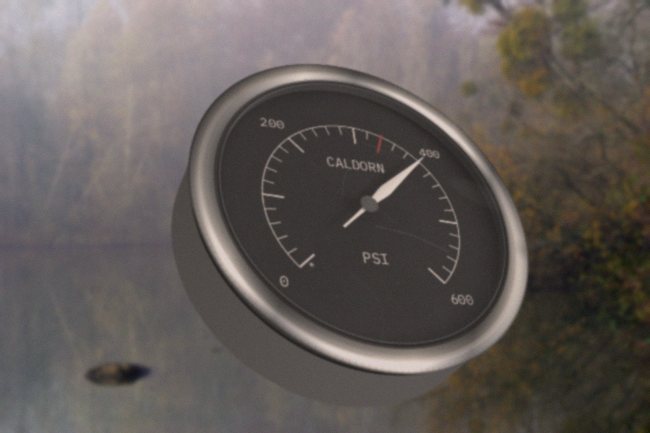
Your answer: 400 (psi)
